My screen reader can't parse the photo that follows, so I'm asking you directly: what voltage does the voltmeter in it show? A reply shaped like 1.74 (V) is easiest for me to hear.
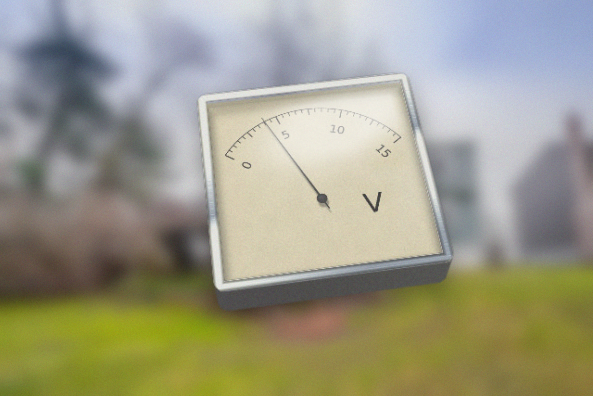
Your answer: 4 (V)
